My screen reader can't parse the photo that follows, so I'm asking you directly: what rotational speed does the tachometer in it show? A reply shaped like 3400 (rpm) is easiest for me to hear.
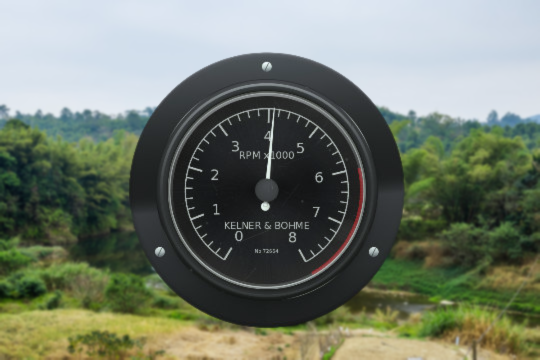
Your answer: 4100 (rpm)
